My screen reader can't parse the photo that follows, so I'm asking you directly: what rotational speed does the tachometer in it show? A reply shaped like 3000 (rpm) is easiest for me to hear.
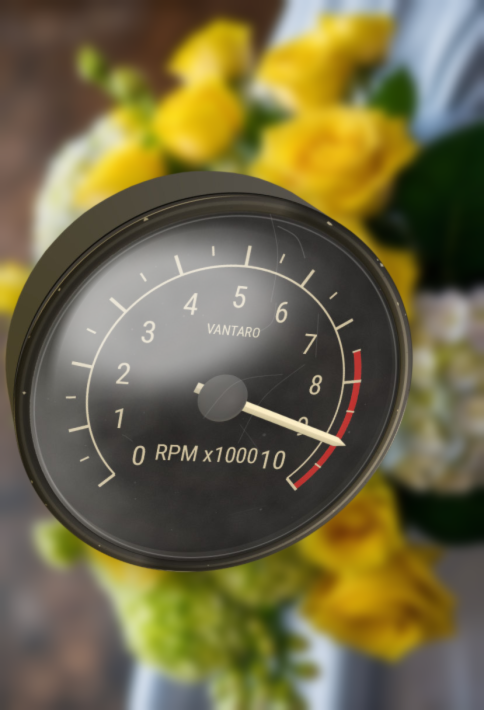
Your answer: 9000 (rpm)
